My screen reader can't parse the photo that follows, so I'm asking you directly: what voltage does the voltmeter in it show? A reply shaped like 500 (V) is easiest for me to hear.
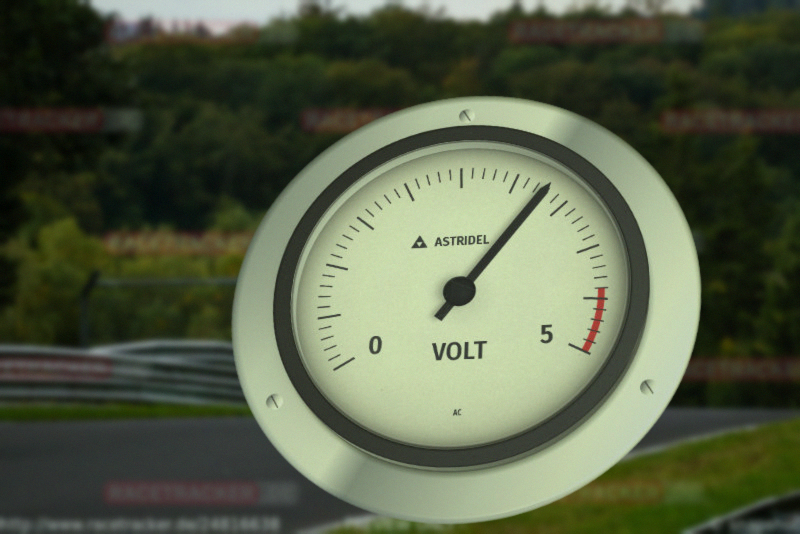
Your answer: 3.3 (V)
